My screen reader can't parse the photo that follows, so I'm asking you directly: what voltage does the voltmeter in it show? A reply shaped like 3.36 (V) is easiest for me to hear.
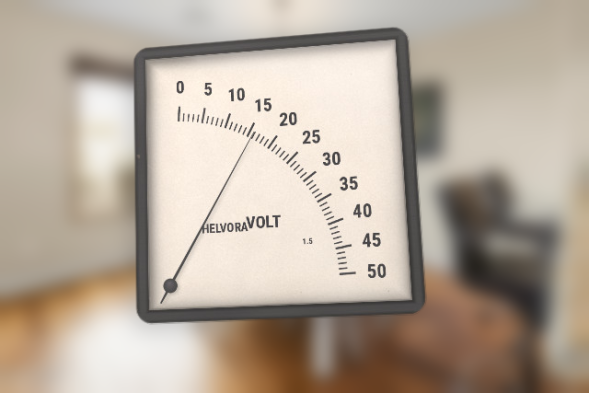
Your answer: 16 (V)
